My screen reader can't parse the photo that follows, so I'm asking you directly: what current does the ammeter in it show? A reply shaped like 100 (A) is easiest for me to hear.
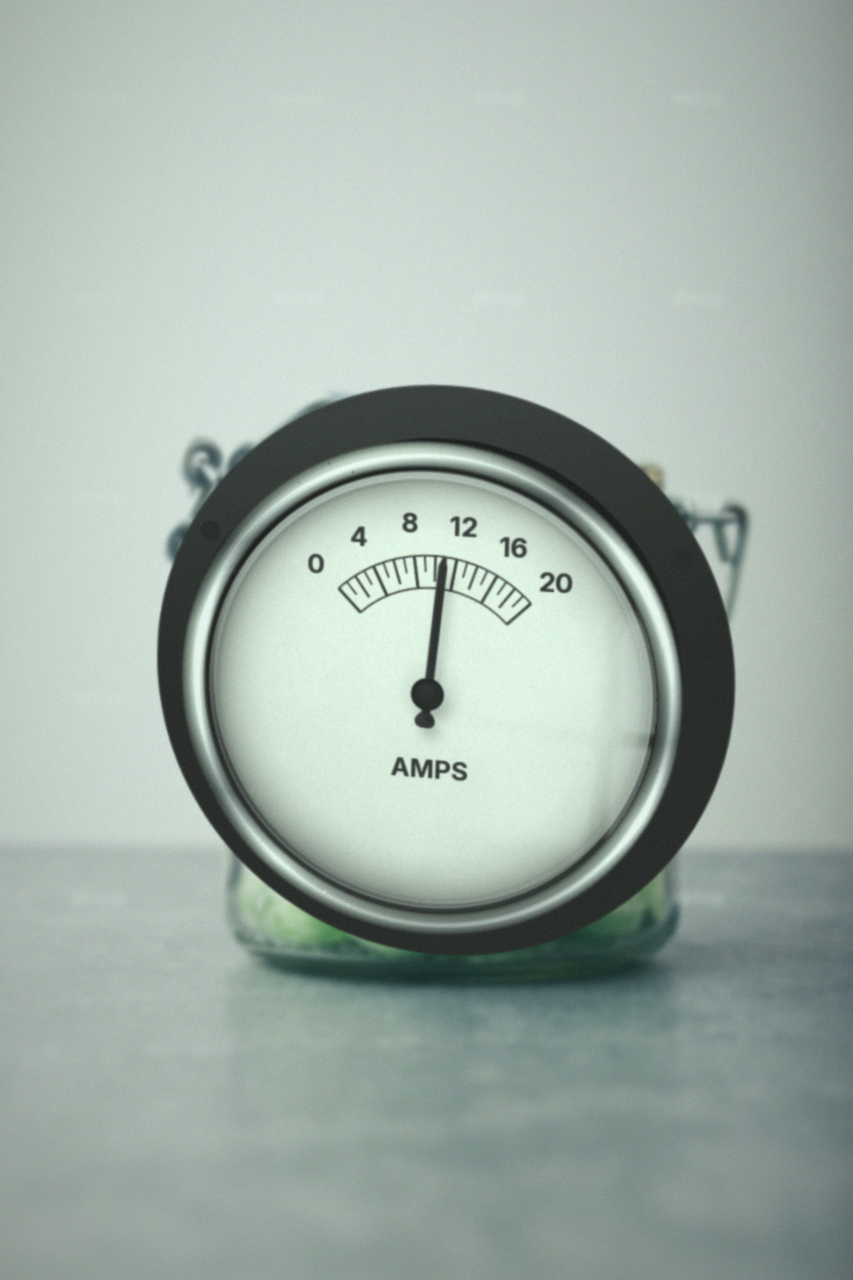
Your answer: 11 (A)
